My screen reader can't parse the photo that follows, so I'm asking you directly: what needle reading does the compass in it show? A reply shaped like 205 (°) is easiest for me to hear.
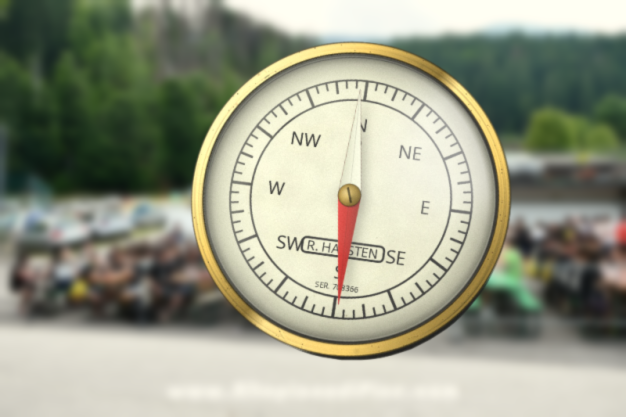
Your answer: 177.5 (°)
